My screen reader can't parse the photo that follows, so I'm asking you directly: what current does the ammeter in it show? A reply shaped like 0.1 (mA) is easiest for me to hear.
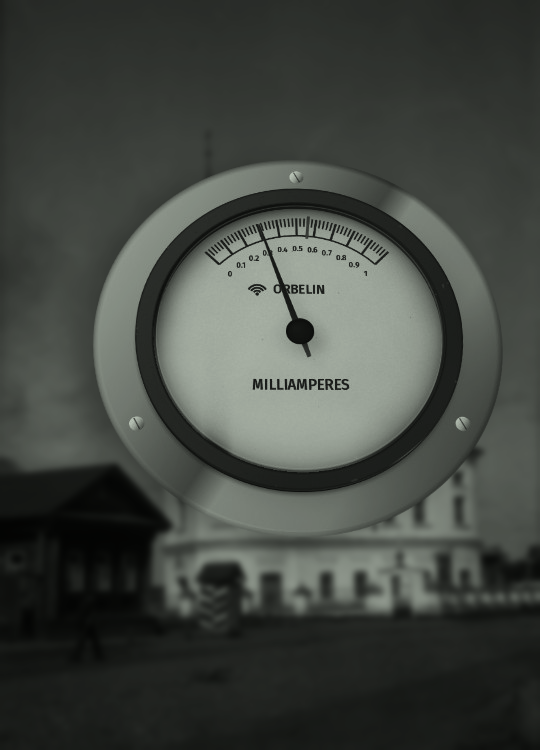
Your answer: 0.3 (mA)
